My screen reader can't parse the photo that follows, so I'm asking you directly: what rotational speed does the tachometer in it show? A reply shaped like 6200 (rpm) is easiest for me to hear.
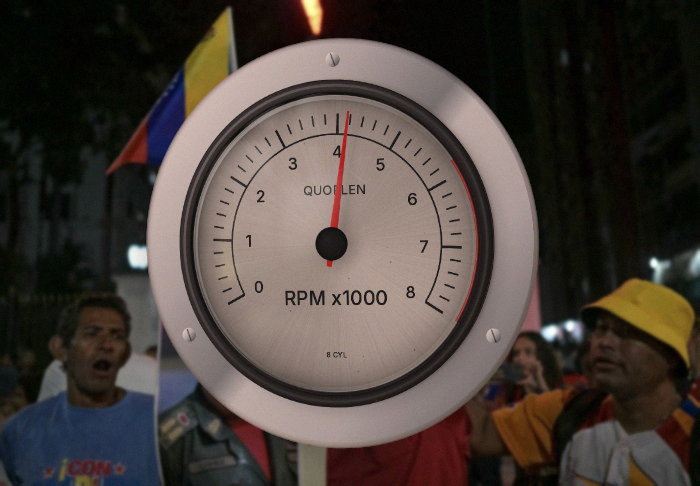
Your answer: 4200 (rpm)
